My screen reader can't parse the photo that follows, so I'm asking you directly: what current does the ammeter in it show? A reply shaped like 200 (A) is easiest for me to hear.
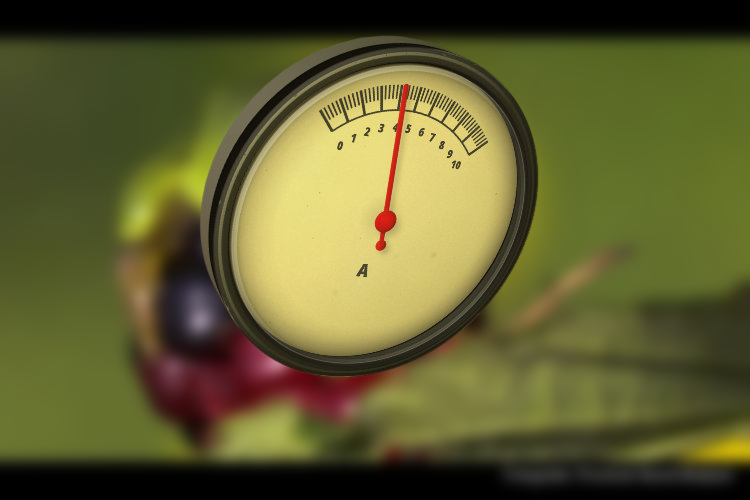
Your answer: 4 (A)
